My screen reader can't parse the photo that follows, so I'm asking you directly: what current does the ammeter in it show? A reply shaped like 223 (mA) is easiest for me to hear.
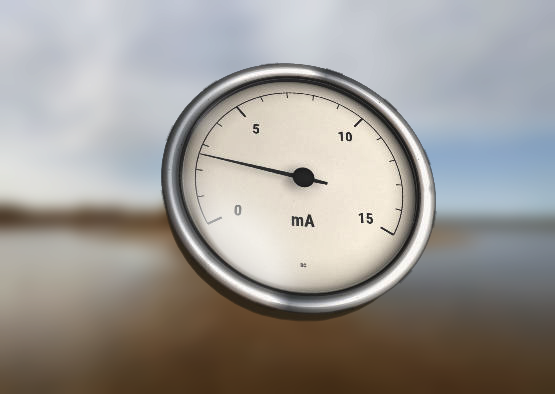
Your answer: 2.5 (mA)
